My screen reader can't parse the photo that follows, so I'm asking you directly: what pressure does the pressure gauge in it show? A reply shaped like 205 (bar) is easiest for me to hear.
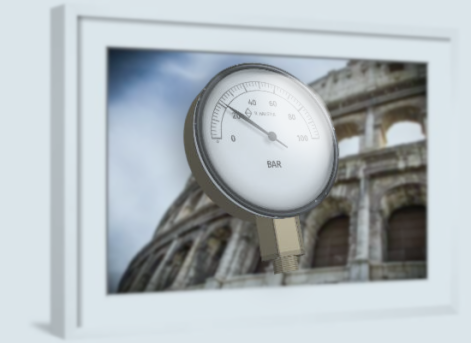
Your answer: 20 (bar)
